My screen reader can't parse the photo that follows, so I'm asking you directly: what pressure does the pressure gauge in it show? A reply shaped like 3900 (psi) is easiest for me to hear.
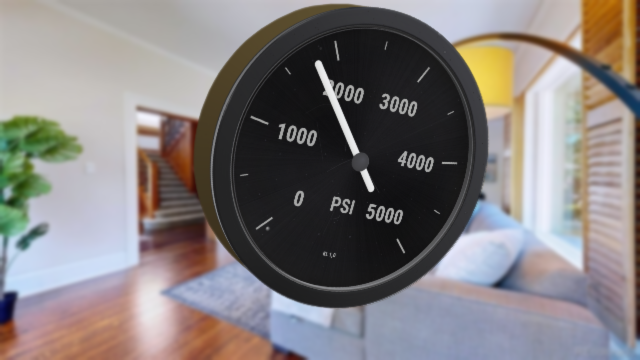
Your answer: 1750 (psi)
